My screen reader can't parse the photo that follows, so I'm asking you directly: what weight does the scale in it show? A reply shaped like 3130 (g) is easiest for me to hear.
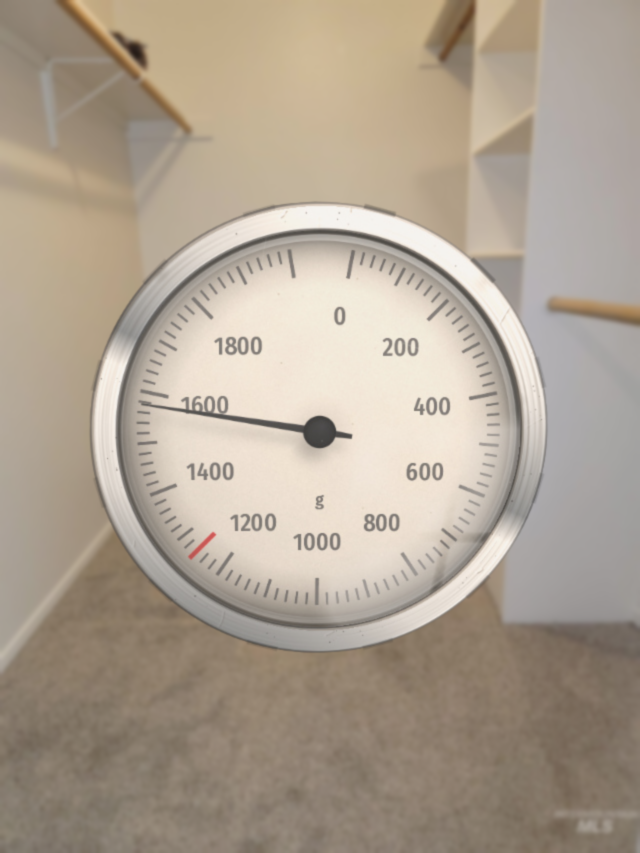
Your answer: 1580 (g)
